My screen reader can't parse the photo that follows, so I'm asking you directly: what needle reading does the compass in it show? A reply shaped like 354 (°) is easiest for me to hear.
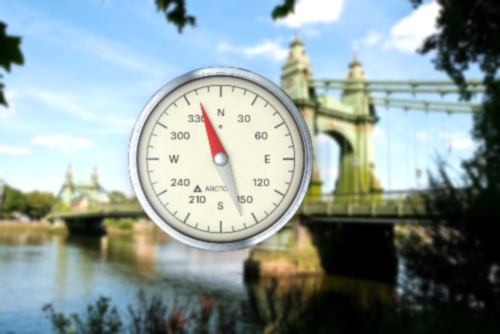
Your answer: 340 (°)
